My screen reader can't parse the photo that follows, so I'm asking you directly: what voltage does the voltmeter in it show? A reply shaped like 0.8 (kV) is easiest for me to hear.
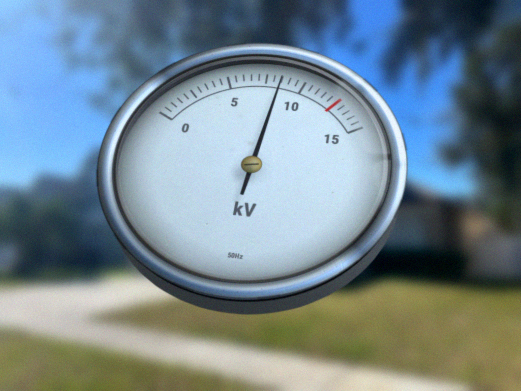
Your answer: 8.5 (kV)
